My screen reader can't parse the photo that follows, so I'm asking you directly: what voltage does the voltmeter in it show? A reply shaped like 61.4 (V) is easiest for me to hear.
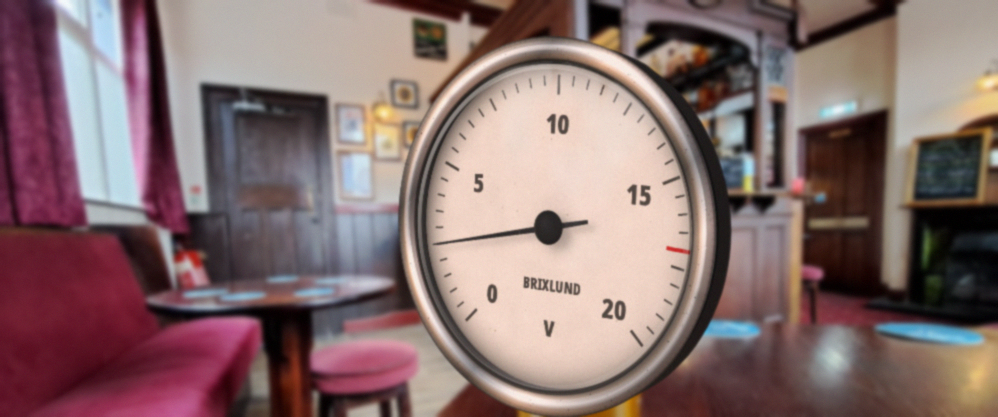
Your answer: 2.5 (V)
